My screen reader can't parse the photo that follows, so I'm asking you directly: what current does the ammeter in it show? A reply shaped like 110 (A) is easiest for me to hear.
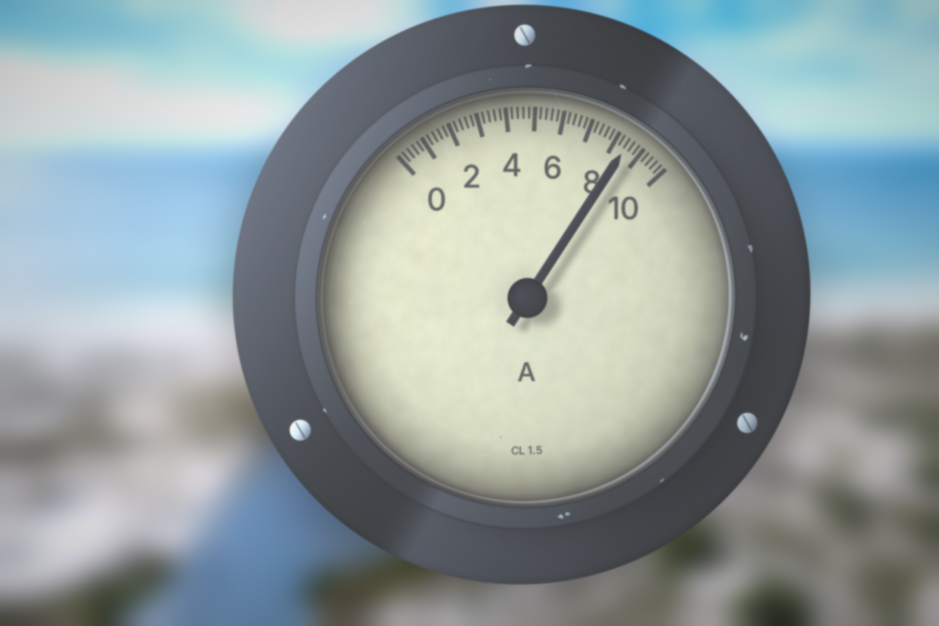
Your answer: 8.4 (A)
